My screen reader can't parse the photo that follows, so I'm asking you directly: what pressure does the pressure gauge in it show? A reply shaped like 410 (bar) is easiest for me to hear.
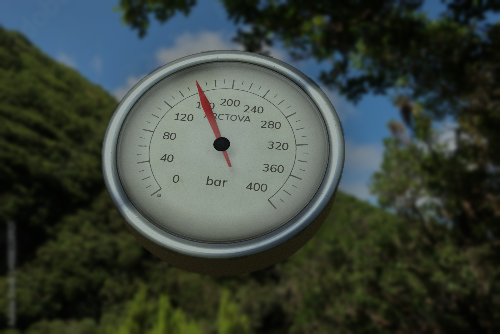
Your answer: 160 (bar)
